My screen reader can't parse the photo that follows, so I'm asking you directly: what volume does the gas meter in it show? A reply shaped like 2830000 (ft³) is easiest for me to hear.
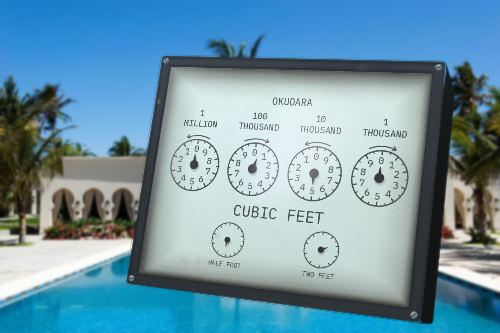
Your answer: 5000 (ft³)
